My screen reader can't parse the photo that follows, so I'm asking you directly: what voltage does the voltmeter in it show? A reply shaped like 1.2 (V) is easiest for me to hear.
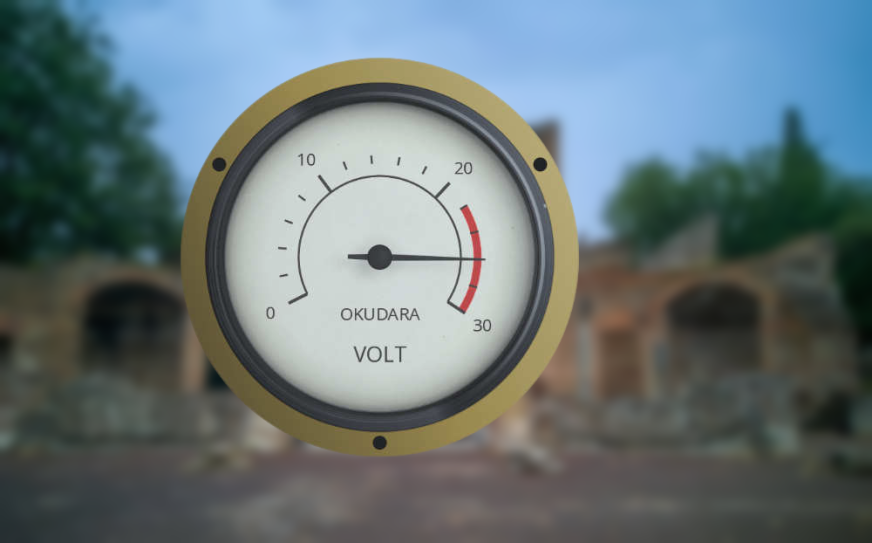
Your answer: 26 (V)
